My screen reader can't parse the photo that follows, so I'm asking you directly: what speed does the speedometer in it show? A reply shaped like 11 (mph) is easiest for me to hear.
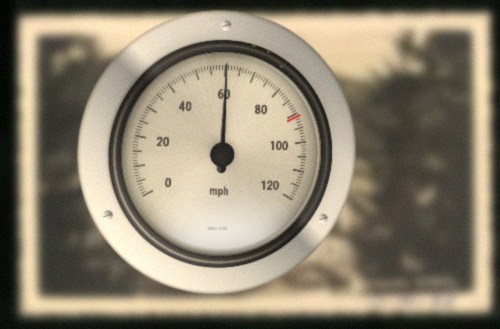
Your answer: 60 (mph)
